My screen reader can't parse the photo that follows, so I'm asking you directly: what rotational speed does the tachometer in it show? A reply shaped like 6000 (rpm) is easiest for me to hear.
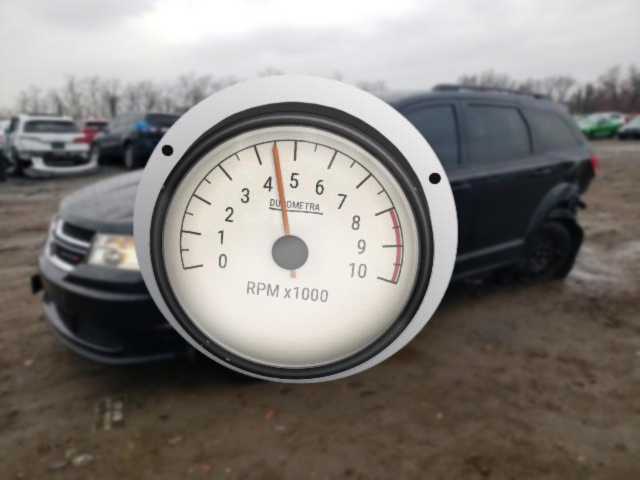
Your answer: 4500 (rpm)
